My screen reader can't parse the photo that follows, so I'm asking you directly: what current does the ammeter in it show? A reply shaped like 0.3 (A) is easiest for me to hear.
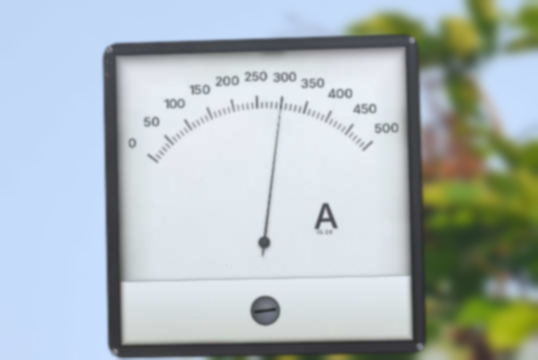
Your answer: 300 (A)
